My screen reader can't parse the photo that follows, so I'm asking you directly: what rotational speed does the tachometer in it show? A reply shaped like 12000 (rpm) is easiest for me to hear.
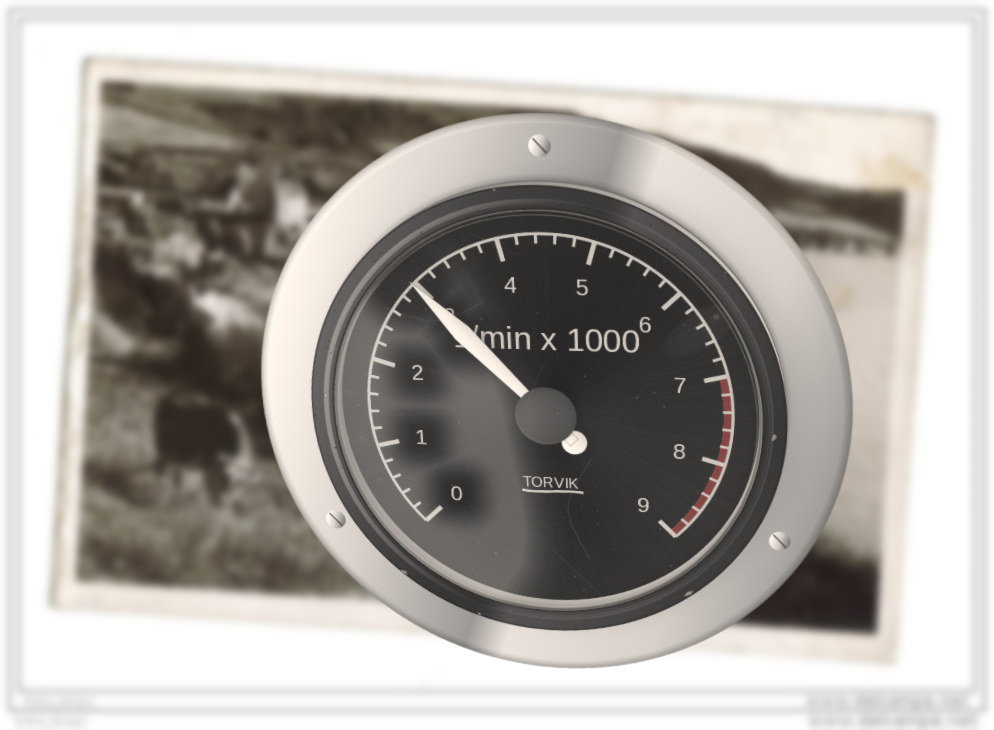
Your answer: 3000 (rpm)
